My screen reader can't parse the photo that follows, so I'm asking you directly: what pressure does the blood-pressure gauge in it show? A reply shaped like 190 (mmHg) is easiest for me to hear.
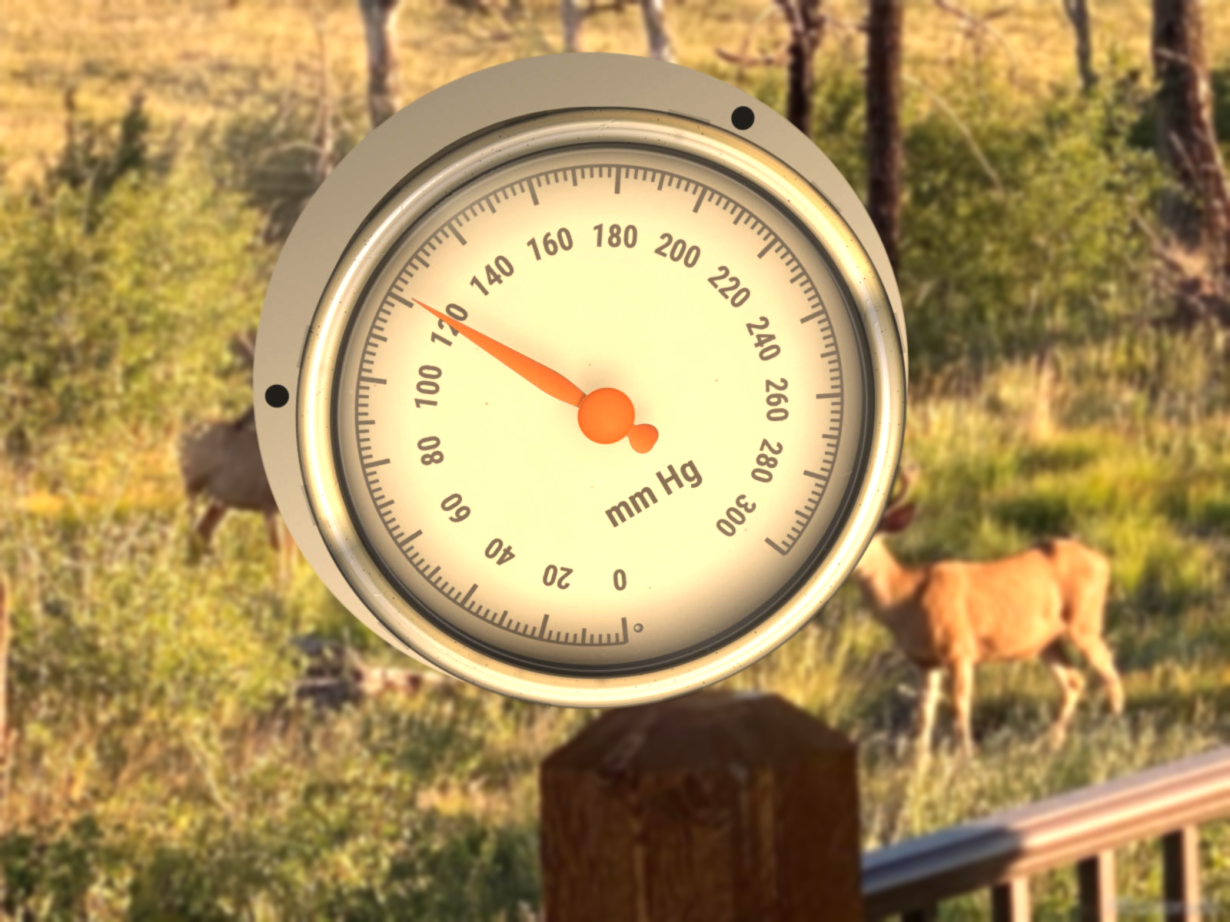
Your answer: 122 (mmHg)
